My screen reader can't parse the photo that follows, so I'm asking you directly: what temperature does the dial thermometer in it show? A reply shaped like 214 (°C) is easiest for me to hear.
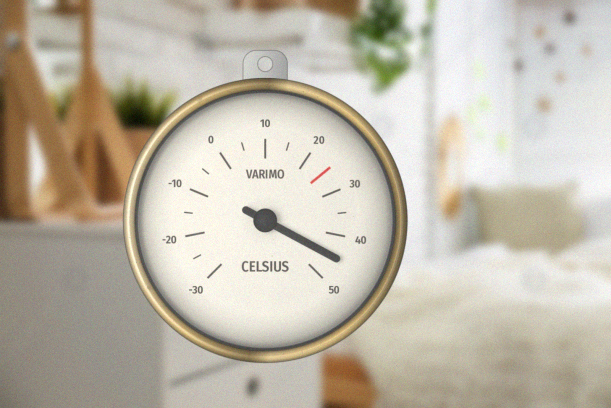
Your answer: 45 (°C)
